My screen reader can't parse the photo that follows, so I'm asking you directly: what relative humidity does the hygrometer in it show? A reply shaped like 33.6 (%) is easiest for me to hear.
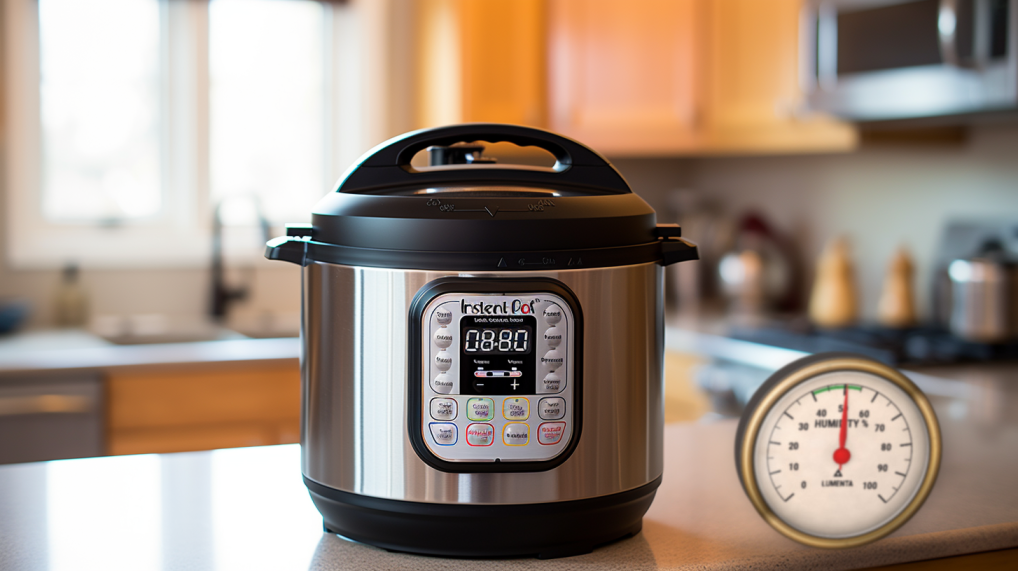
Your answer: 50 (%)
